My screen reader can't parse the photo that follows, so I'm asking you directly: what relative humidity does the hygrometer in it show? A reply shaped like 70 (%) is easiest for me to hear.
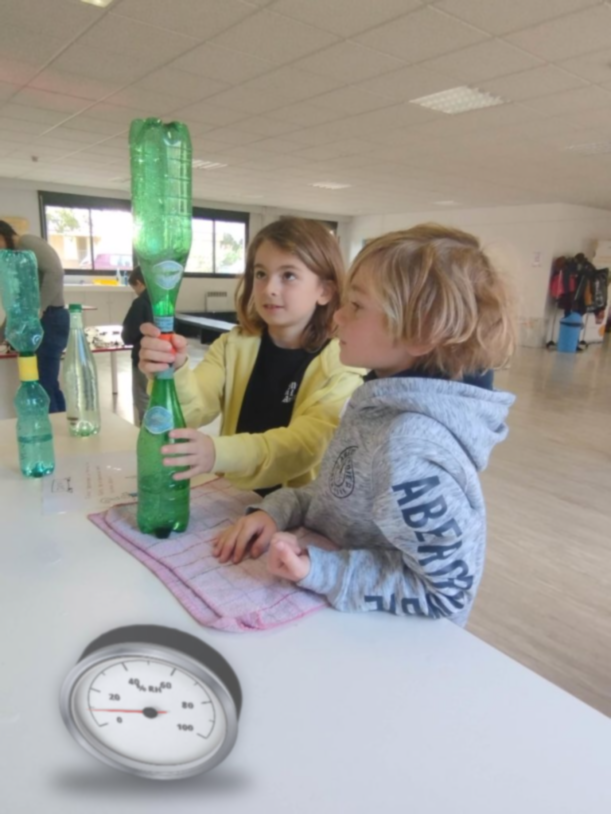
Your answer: 10 (%)
